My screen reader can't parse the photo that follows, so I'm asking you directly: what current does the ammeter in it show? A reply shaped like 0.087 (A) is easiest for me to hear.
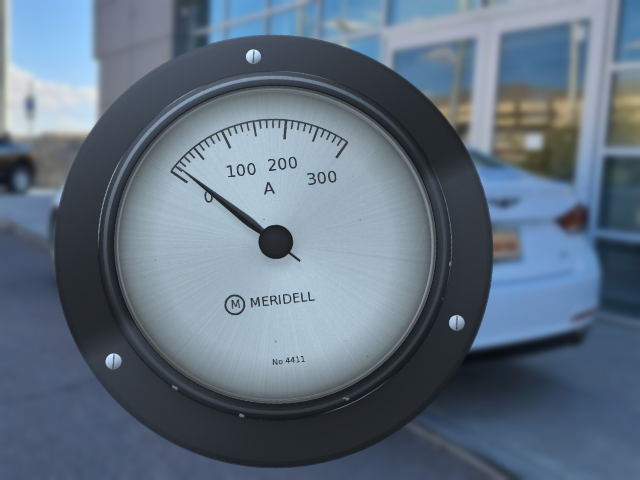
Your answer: 10 (A)
